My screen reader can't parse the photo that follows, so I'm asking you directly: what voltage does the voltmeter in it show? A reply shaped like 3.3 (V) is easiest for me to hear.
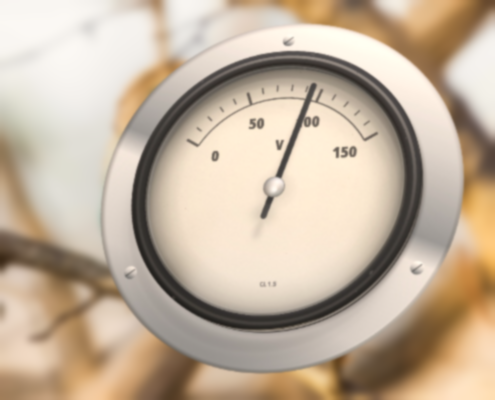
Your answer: 95 (V)
